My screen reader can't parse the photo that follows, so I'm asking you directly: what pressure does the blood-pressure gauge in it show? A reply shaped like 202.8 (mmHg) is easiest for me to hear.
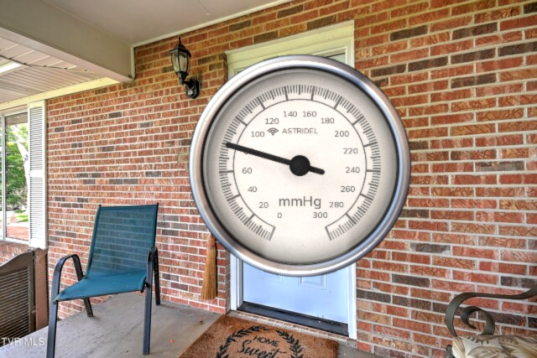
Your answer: 80 (mmHg)
